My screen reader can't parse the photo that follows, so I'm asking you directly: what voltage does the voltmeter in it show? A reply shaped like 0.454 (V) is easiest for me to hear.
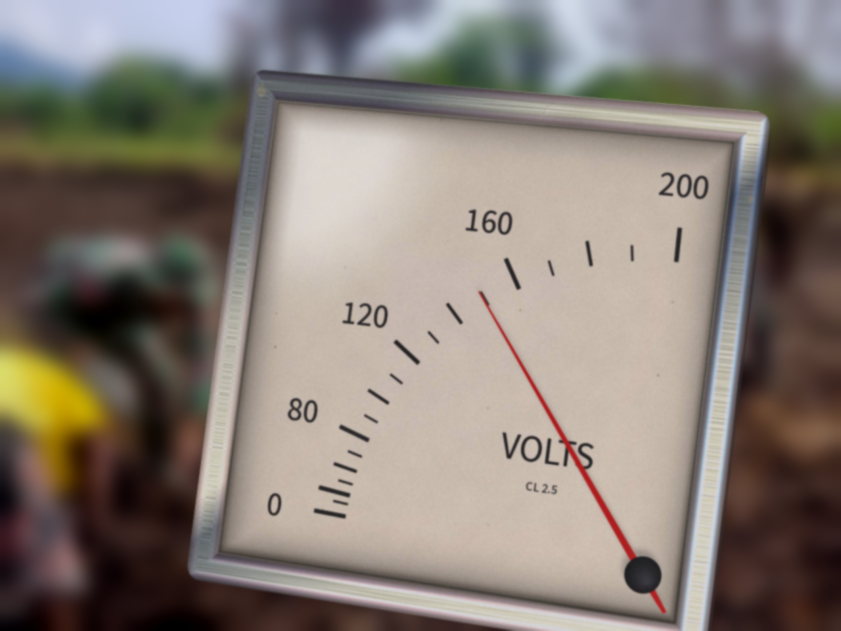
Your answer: 150 (V)
